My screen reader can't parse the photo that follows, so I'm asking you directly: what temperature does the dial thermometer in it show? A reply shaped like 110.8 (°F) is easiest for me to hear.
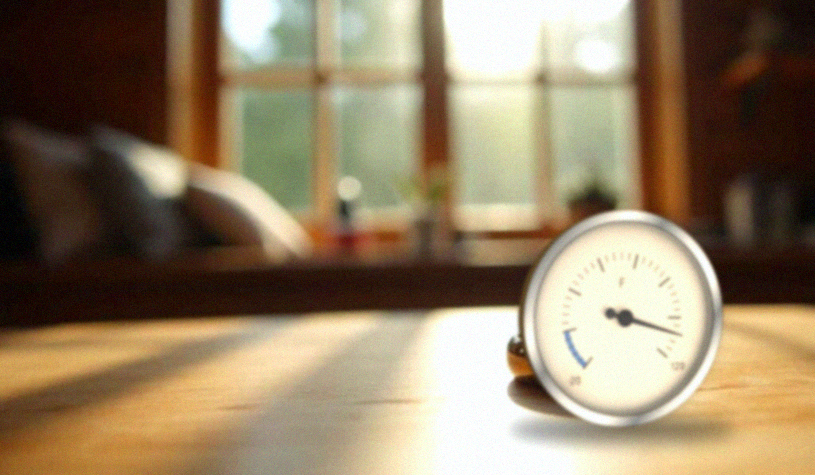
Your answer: 108 (°F)
